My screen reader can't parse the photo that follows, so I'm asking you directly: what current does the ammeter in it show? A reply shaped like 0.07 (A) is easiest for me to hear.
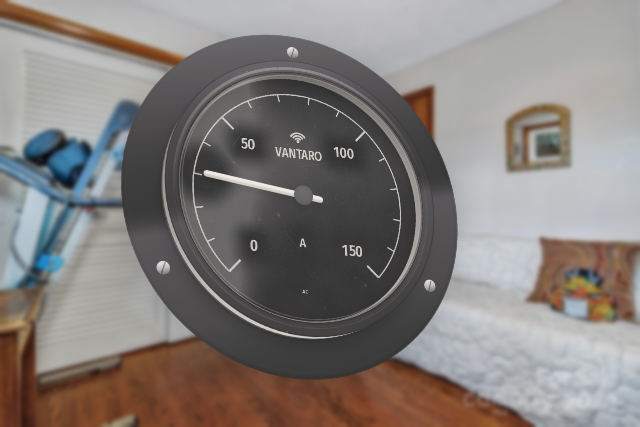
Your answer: 30 (A)
